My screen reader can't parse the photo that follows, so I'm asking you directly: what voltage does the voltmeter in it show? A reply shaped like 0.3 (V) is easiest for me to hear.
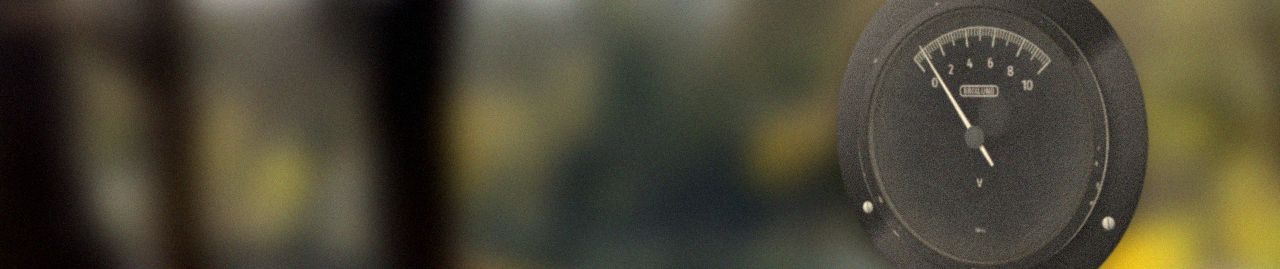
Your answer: 1 (V)
